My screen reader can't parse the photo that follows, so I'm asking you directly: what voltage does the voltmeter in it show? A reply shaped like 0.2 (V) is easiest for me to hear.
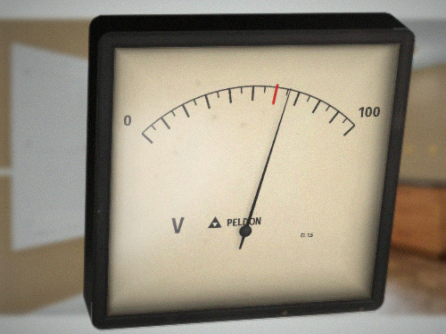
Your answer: 65 (V)
